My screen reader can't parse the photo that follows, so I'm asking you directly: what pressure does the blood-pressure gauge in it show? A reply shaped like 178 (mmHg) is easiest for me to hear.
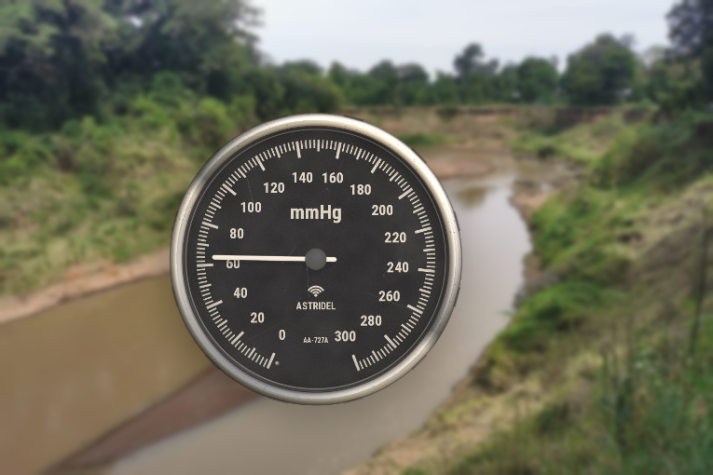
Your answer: 64 (mmHg)
